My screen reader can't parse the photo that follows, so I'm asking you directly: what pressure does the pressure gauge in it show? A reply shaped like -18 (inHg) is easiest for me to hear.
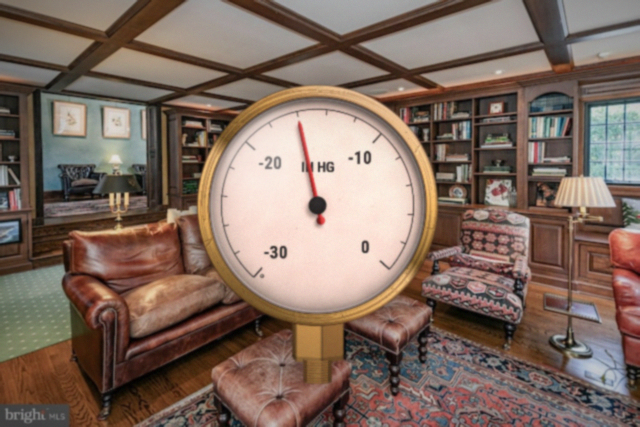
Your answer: -16 (inHg)
